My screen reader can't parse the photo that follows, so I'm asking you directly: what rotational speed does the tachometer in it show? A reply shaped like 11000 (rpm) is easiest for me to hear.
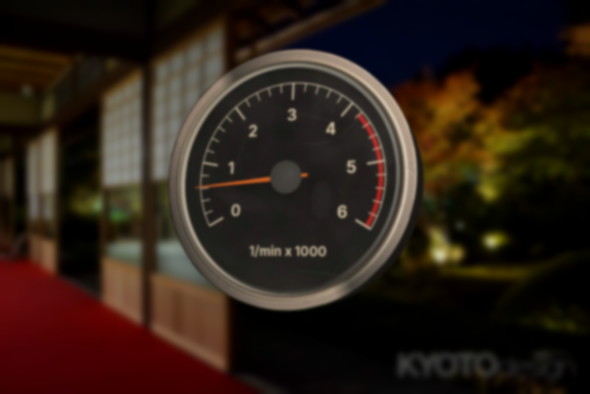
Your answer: 600 (rpm)
